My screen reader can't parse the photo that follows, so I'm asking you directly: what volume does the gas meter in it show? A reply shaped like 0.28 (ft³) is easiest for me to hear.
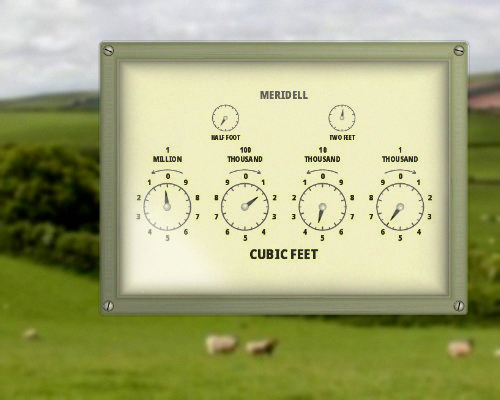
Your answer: 14600 (ft³)
